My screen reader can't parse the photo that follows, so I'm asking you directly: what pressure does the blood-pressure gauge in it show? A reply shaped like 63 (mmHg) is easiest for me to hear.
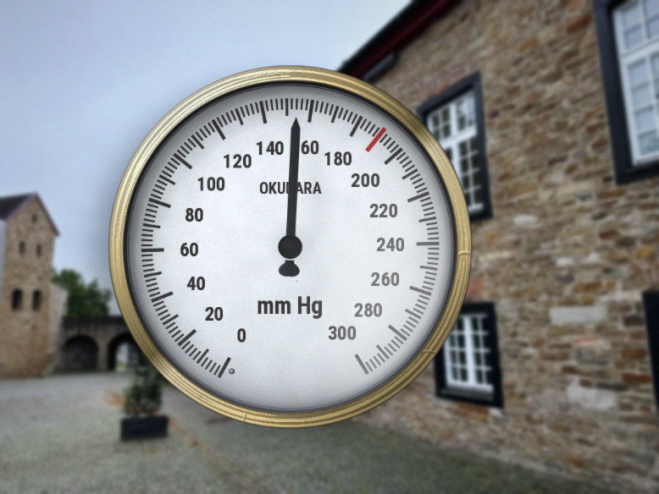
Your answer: 154 (mmHg)
